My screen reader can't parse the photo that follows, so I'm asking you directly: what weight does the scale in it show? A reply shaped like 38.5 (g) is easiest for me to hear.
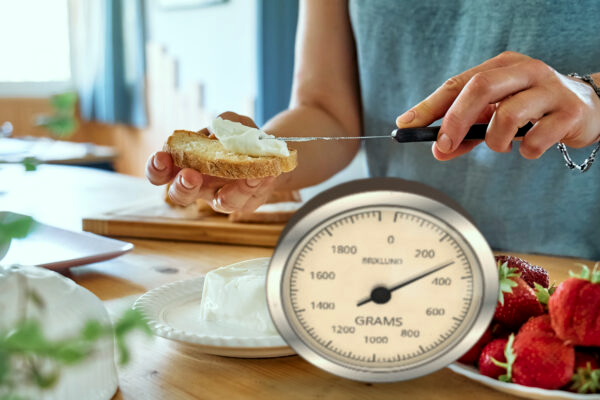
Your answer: 300 (g)
